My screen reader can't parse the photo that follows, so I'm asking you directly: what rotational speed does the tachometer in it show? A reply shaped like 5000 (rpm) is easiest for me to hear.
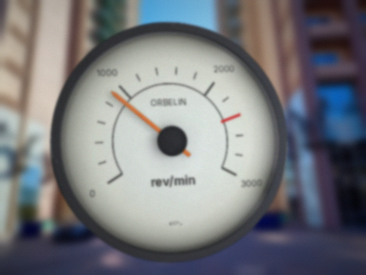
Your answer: 900 (rpm)
